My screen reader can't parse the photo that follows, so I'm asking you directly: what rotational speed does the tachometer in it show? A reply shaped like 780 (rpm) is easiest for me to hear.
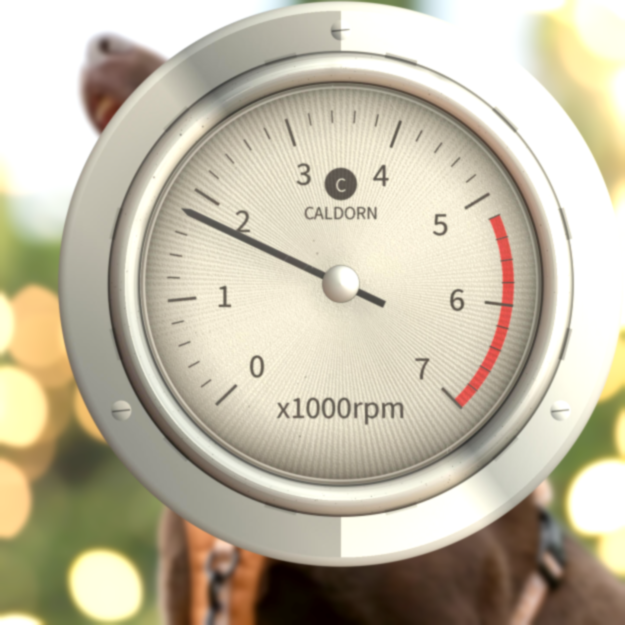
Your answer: 1800 (rpm)
